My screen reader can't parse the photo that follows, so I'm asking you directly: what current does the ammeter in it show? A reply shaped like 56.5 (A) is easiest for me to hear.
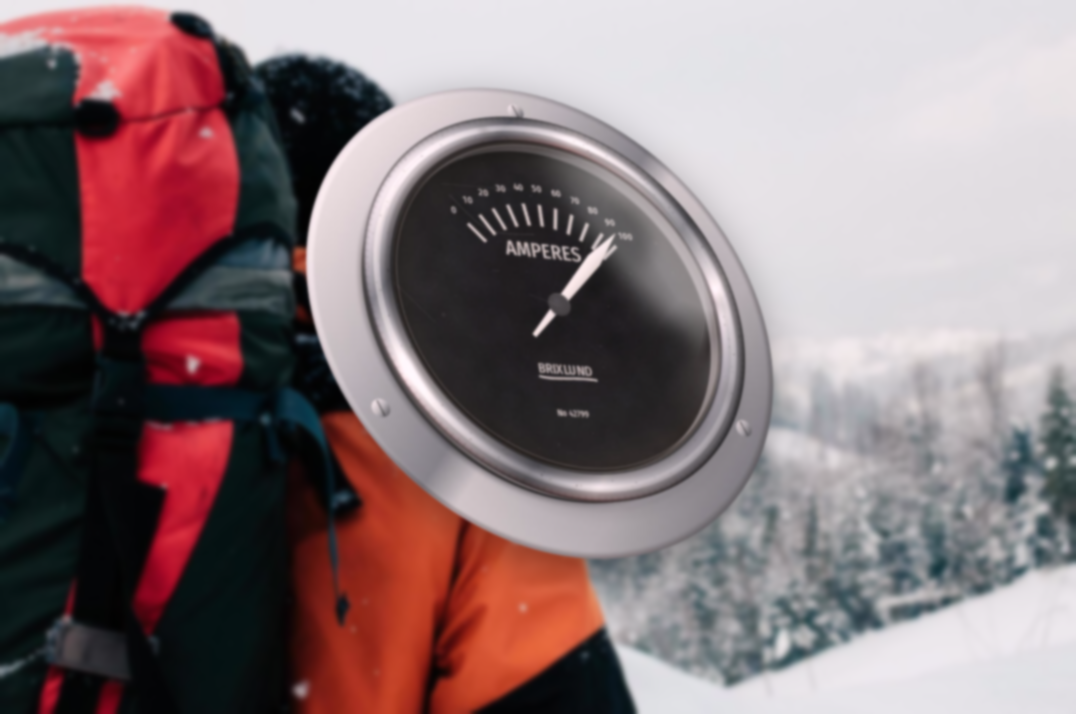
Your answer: 95 (A)
